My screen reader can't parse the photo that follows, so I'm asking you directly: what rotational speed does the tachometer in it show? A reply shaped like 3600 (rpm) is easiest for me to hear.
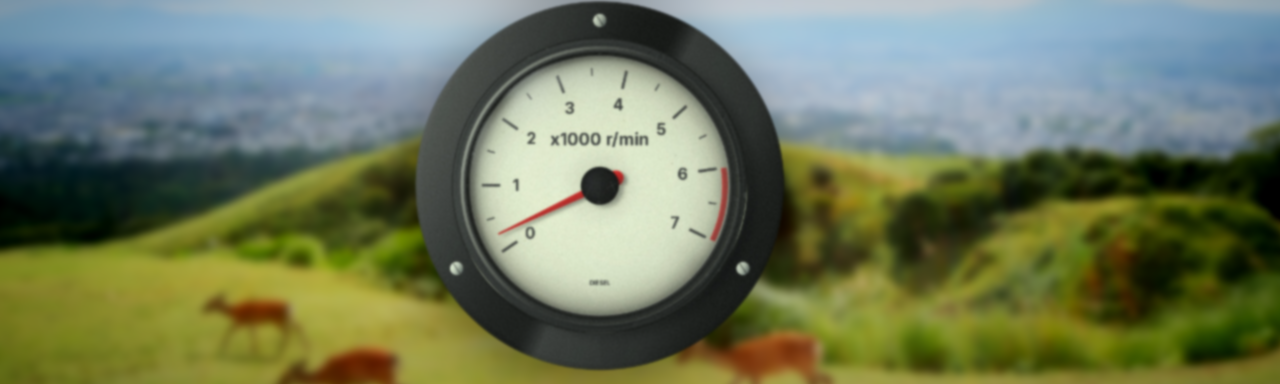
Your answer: 250 (rpm)
